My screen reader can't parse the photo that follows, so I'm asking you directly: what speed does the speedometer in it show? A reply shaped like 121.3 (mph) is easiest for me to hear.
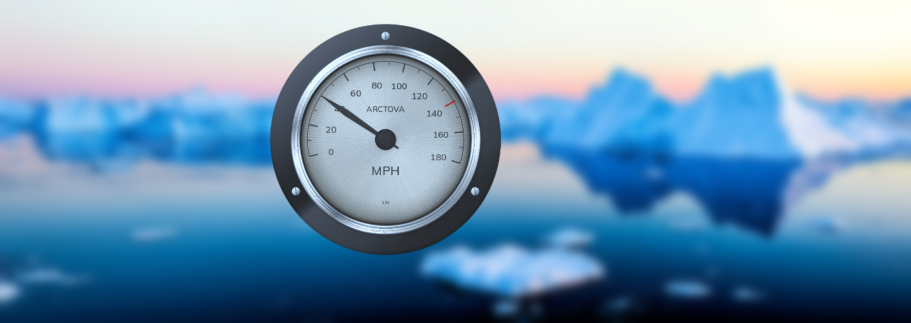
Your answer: 40 (mph)
